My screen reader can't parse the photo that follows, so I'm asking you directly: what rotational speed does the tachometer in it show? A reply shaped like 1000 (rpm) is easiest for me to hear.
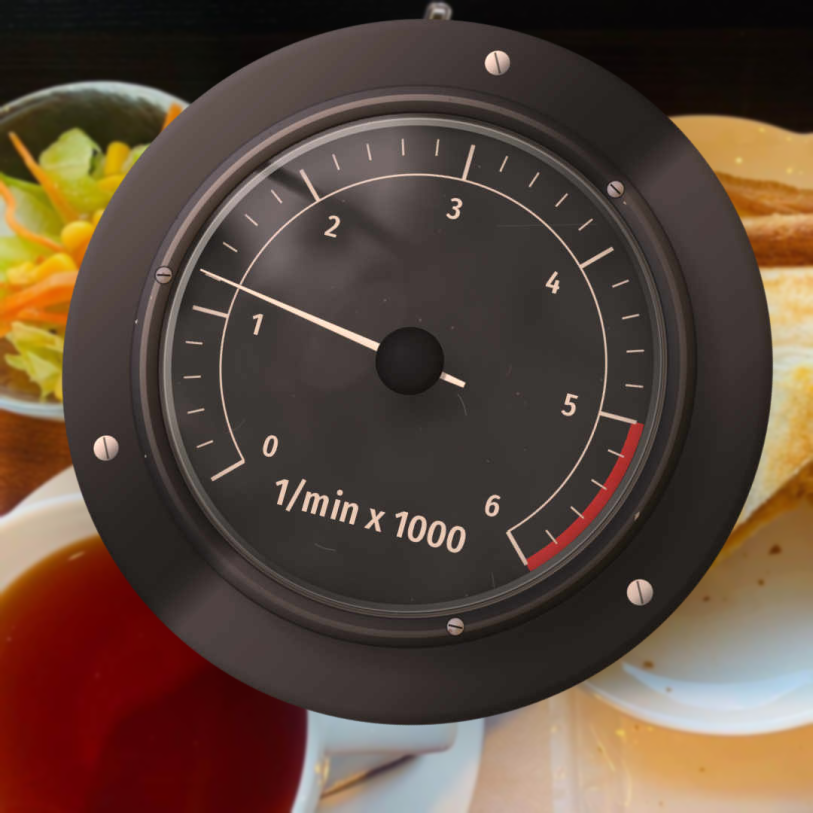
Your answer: 1200 (rpm)
